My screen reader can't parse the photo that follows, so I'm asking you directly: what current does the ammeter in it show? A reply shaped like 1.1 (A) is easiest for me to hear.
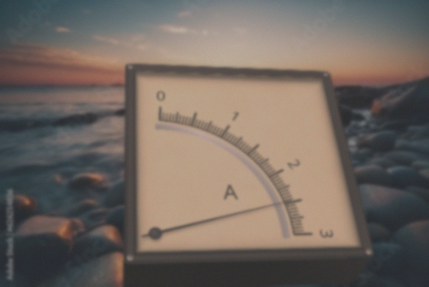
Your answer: 2.5 (A)
